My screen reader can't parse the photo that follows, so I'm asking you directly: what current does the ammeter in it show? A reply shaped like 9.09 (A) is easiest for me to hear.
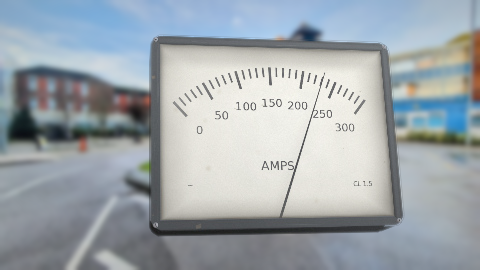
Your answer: 230 (A)
